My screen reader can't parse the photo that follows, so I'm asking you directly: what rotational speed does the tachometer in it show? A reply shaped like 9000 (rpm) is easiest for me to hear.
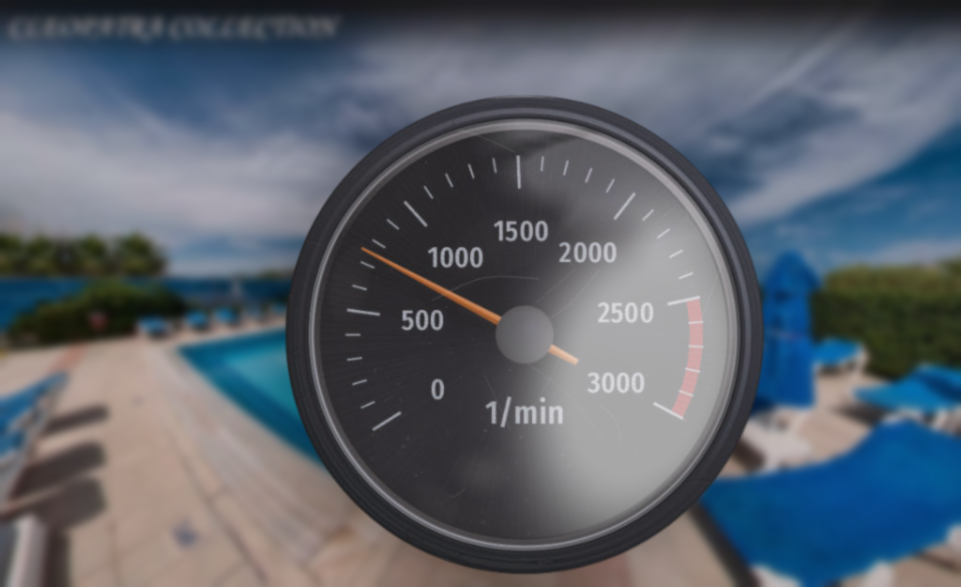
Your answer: 750 (rpm)
